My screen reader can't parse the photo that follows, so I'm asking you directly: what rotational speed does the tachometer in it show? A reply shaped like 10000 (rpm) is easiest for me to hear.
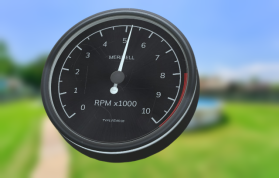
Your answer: 5250 (rpm)
